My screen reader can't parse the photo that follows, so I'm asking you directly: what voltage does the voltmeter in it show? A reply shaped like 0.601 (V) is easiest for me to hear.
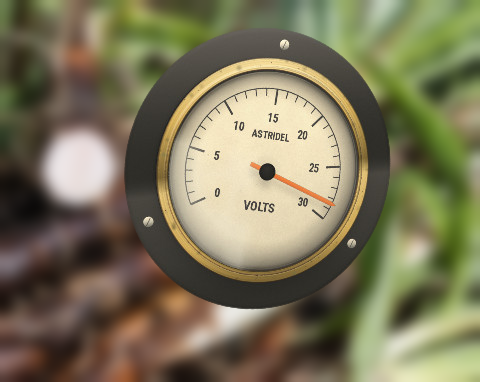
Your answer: 28.5 (V)
